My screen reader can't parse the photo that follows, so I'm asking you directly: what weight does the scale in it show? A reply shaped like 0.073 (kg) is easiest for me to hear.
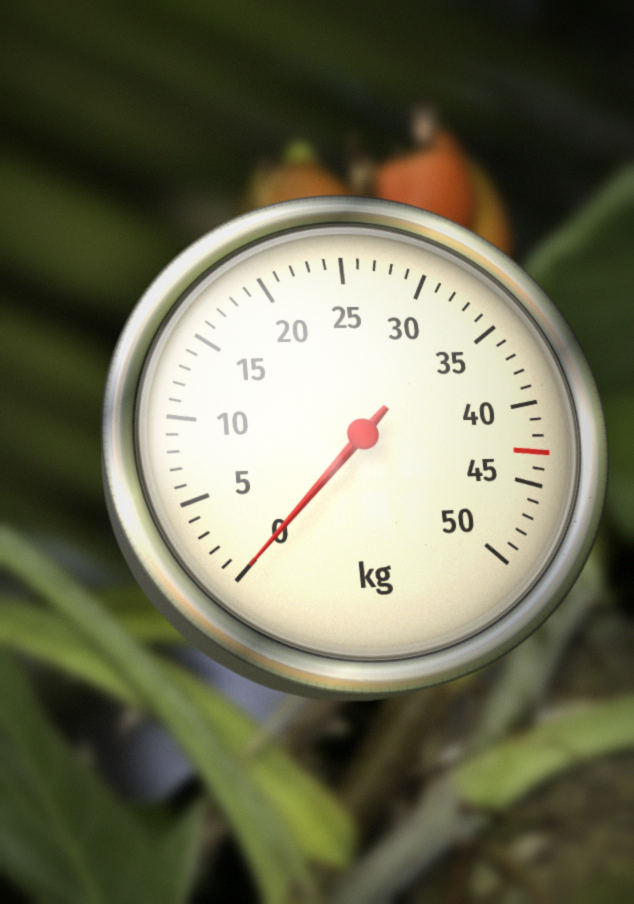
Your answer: 0 (kg)
